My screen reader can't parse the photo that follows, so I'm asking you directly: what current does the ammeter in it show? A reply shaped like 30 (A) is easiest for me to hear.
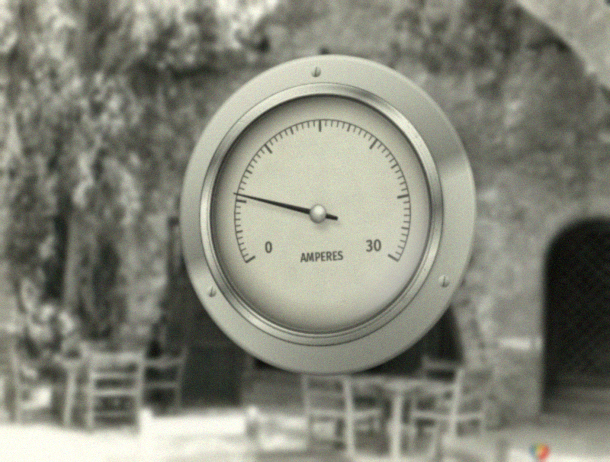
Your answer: 5.5 (A)
